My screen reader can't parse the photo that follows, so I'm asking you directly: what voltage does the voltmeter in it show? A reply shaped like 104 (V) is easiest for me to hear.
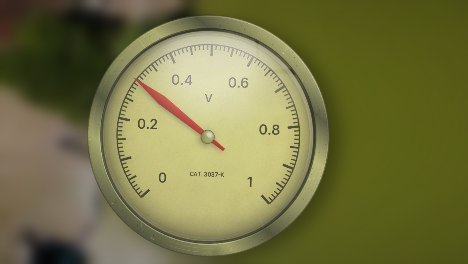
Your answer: 0.3 (V)
